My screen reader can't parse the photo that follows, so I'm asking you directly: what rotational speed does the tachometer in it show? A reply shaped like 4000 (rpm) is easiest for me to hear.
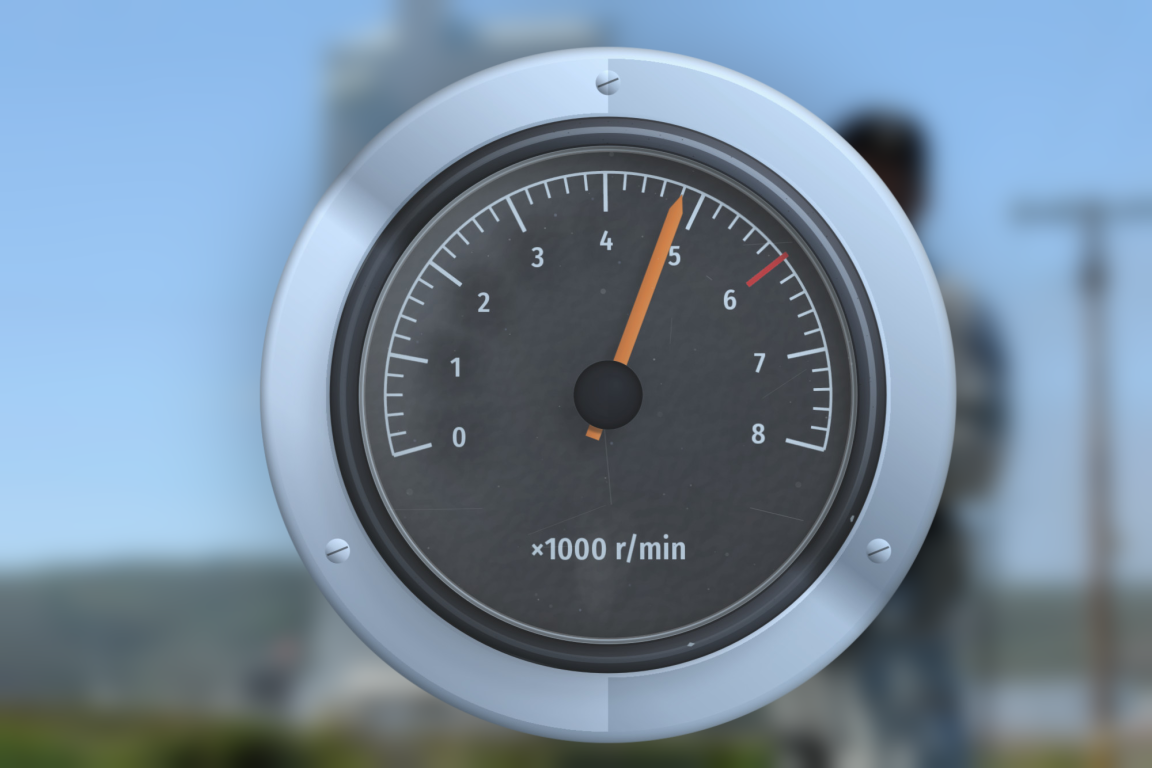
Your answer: 4800 (rpm)
